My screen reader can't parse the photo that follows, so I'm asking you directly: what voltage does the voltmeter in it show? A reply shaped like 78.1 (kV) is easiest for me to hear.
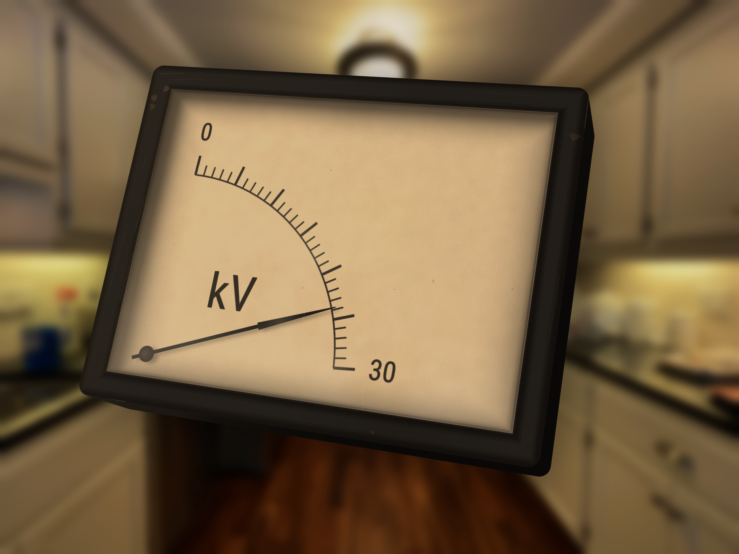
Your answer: 24 (kV)
